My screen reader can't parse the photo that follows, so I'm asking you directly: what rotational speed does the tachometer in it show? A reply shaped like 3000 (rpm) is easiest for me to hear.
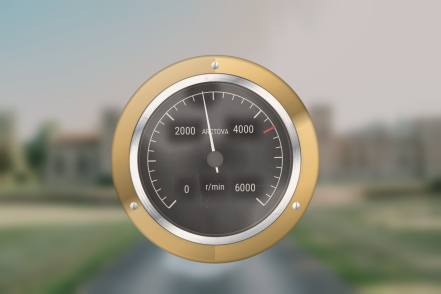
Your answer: 2800 (rpm)
